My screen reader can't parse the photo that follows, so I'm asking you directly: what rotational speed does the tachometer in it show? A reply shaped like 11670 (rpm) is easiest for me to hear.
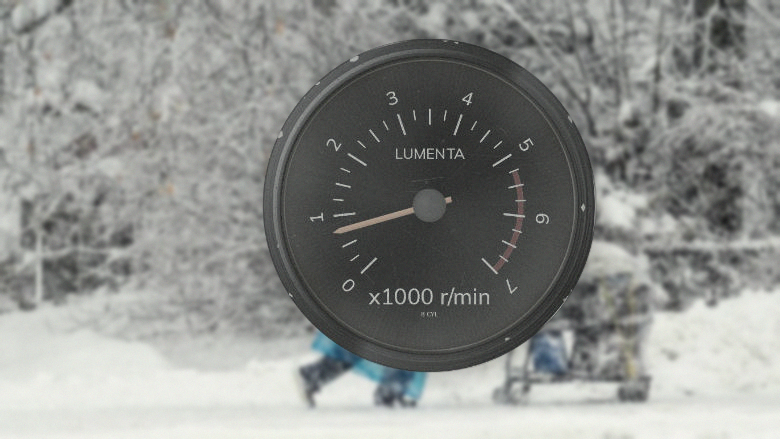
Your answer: 750 (rpm)
